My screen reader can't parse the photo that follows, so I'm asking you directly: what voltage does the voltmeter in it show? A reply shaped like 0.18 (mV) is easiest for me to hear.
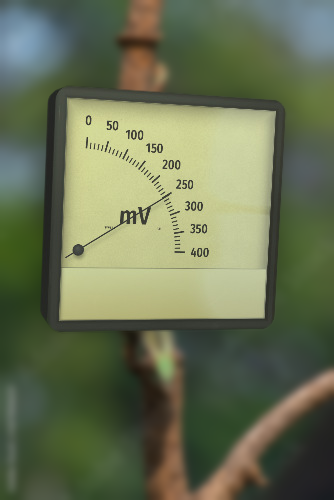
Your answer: 250 (mV)
